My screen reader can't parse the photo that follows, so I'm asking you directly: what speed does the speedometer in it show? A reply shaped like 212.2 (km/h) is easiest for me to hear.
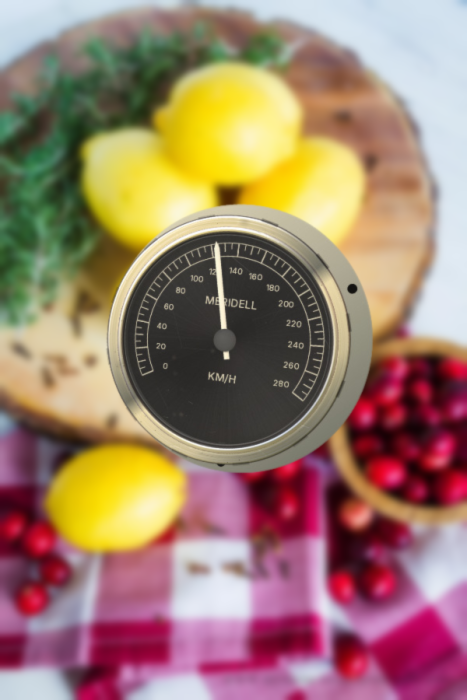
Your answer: 125 (km/h)
